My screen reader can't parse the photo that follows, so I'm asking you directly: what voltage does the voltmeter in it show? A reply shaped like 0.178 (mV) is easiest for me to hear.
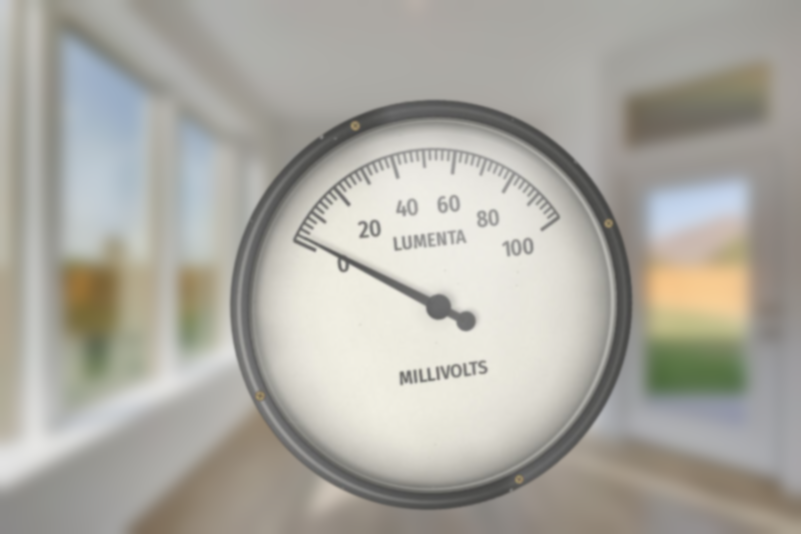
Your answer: 2 (mV)
